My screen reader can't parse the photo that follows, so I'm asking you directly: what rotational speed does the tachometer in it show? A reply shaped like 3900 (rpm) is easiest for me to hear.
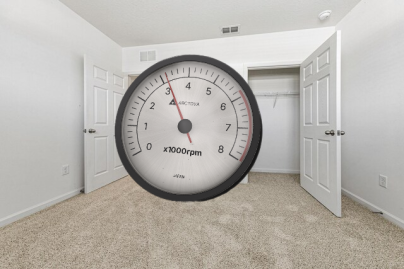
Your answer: 3200 (rpm)
